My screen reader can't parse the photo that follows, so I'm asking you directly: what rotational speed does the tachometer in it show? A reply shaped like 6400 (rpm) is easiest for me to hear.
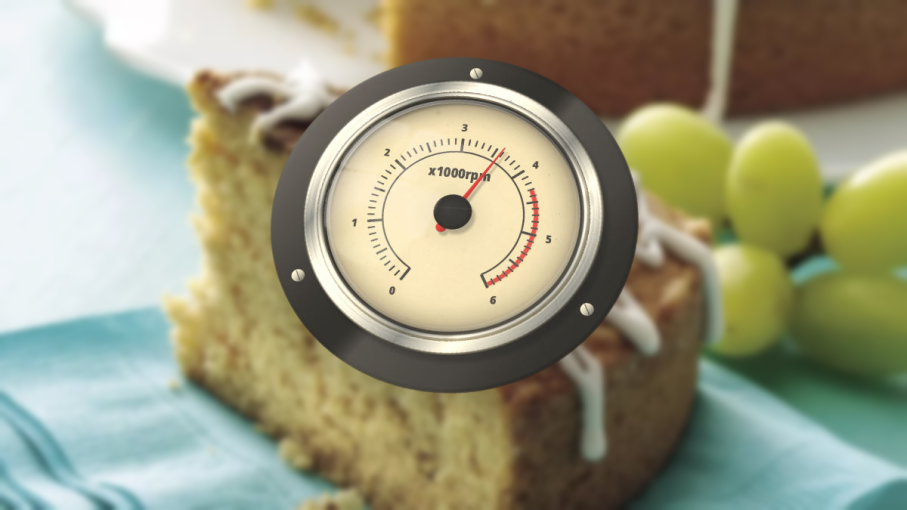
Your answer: 3600 (rpm)
